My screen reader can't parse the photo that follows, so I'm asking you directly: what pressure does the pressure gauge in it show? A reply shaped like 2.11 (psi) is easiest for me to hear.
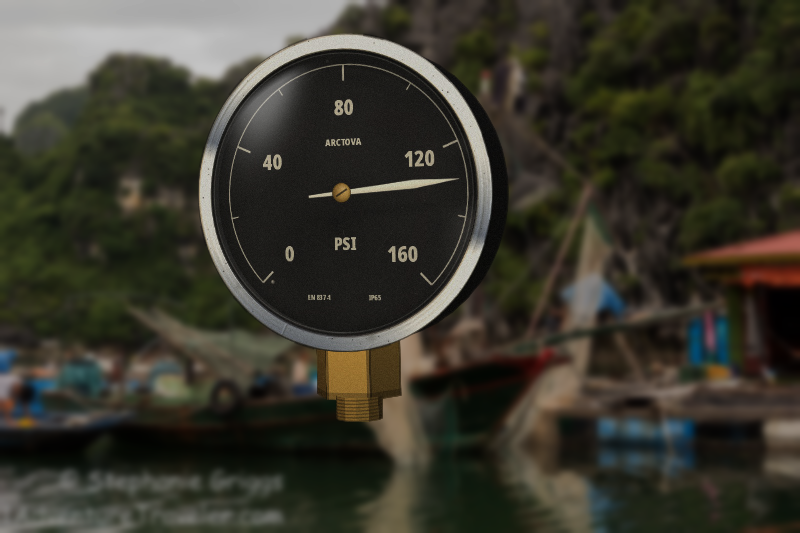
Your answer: 130 (psi)
